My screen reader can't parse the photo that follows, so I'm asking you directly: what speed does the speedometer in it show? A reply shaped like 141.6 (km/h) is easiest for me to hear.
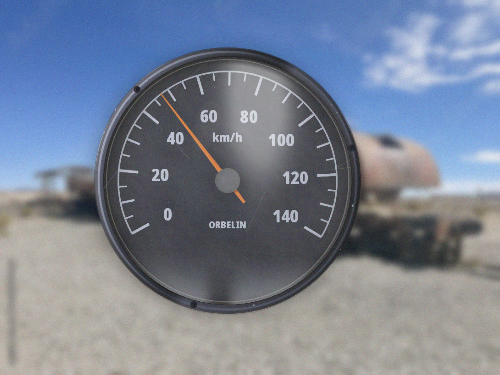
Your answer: 47.5 (km/h)
